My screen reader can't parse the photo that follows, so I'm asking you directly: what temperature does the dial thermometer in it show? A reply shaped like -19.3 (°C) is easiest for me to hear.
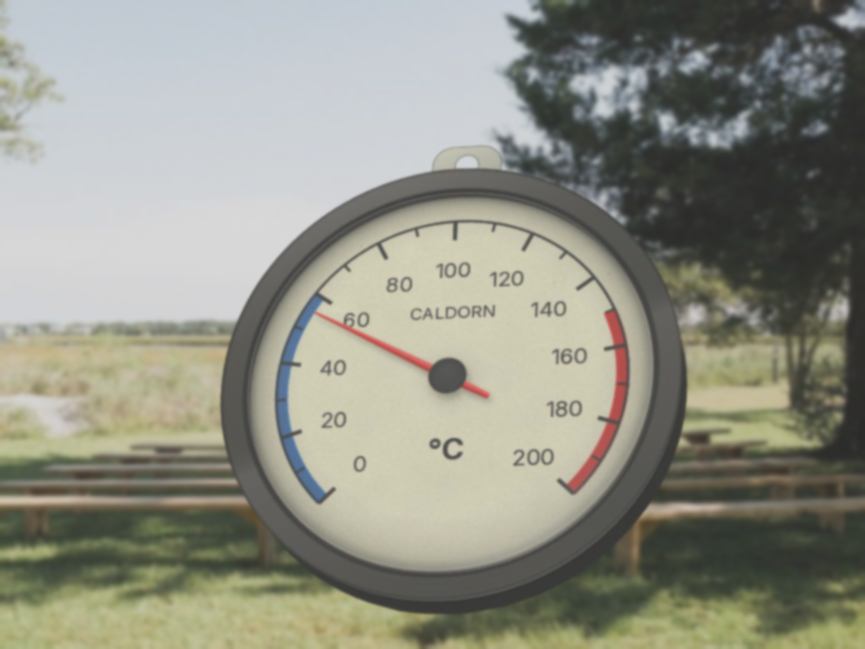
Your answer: 55 (°C)
